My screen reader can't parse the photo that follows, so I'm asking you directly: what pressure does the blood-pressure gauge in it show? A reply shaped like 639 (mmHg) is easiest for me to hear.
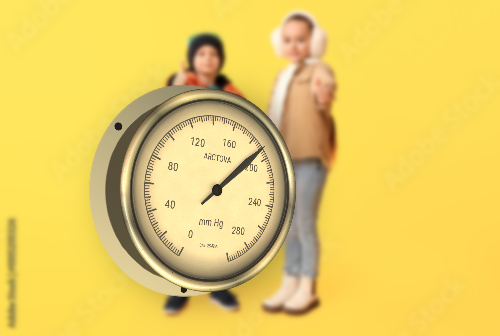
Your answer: 190 (mmHg)
